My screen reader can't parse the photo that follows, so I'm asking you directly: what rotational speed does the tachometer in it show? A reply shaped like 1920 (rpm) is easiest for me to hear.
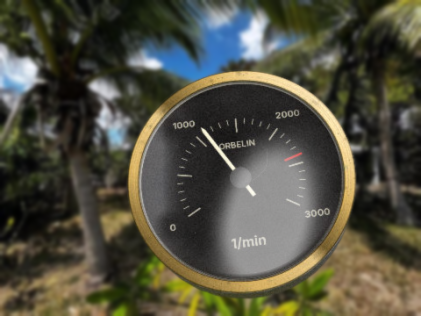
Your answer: 1100 (rpm)
